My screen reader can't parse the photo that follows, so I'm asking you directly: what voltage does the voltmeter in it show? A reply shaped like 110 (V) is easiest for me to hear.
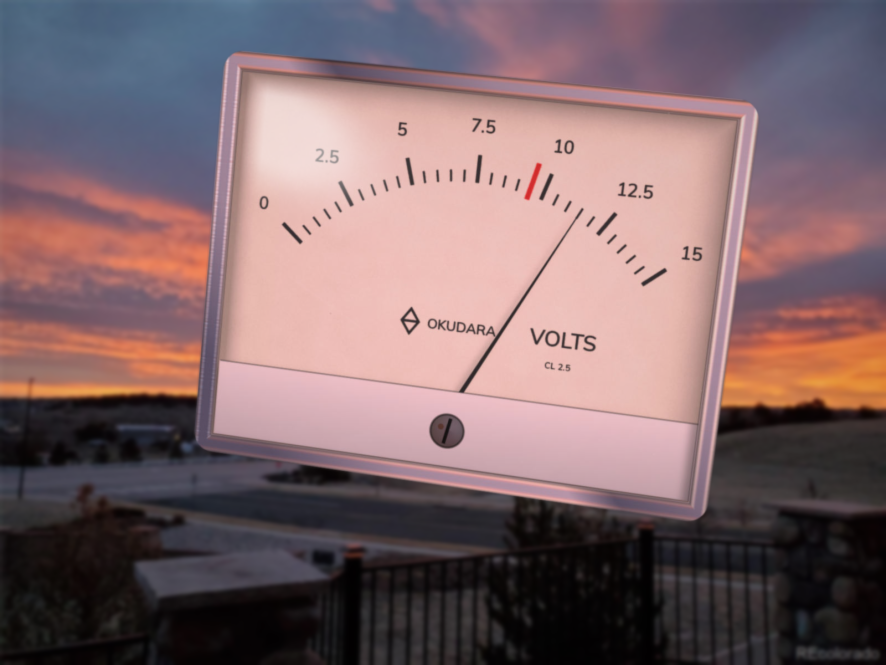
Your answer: 11.5 (V)
